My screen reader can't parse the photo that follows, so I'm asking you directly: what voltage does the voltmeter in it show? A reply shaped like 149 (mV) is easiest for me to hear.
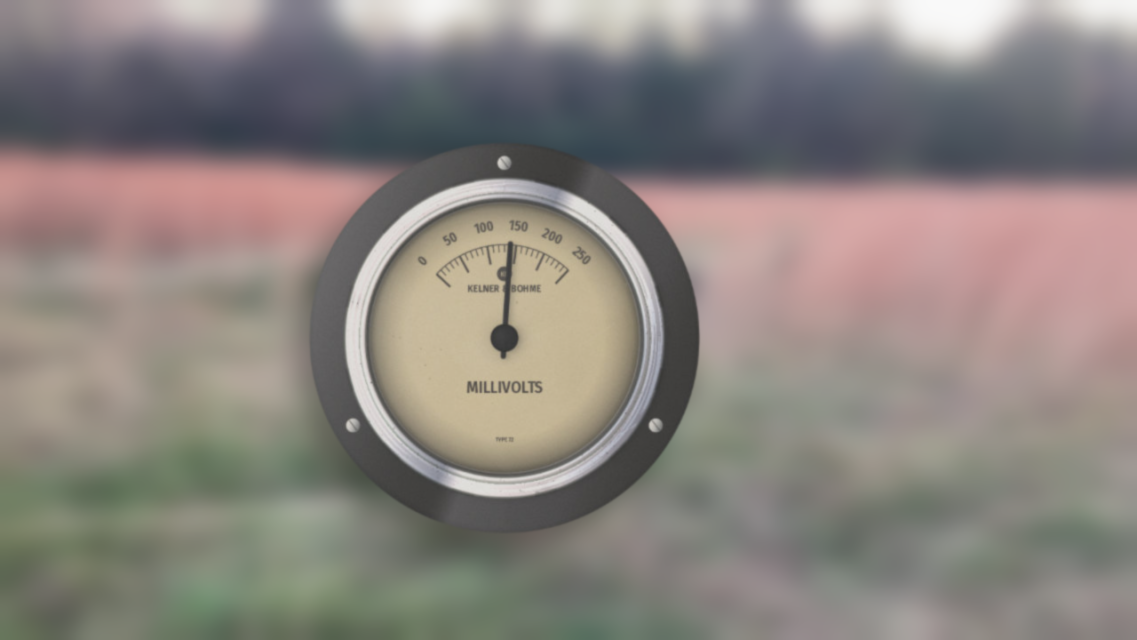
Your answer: 140 (mV)
